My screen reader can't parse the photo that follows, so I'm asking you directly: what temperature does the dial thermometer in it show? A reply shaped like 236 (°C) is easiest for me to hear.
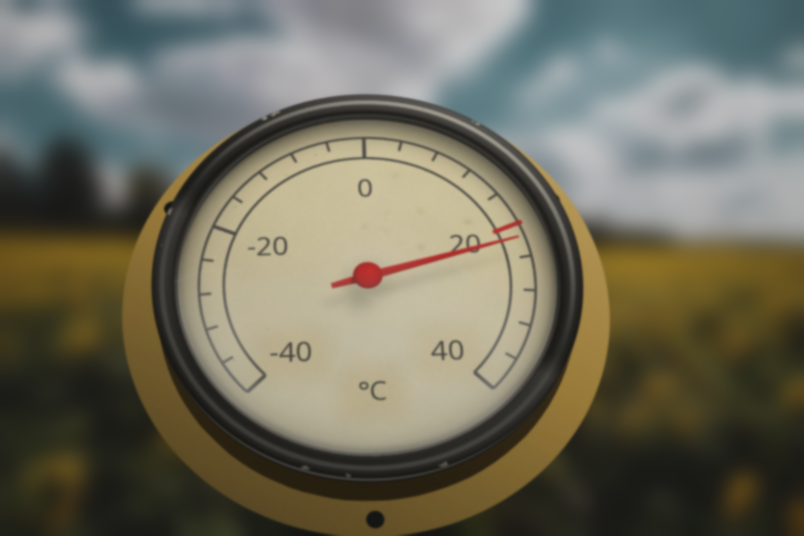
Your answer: 22 (°C)
